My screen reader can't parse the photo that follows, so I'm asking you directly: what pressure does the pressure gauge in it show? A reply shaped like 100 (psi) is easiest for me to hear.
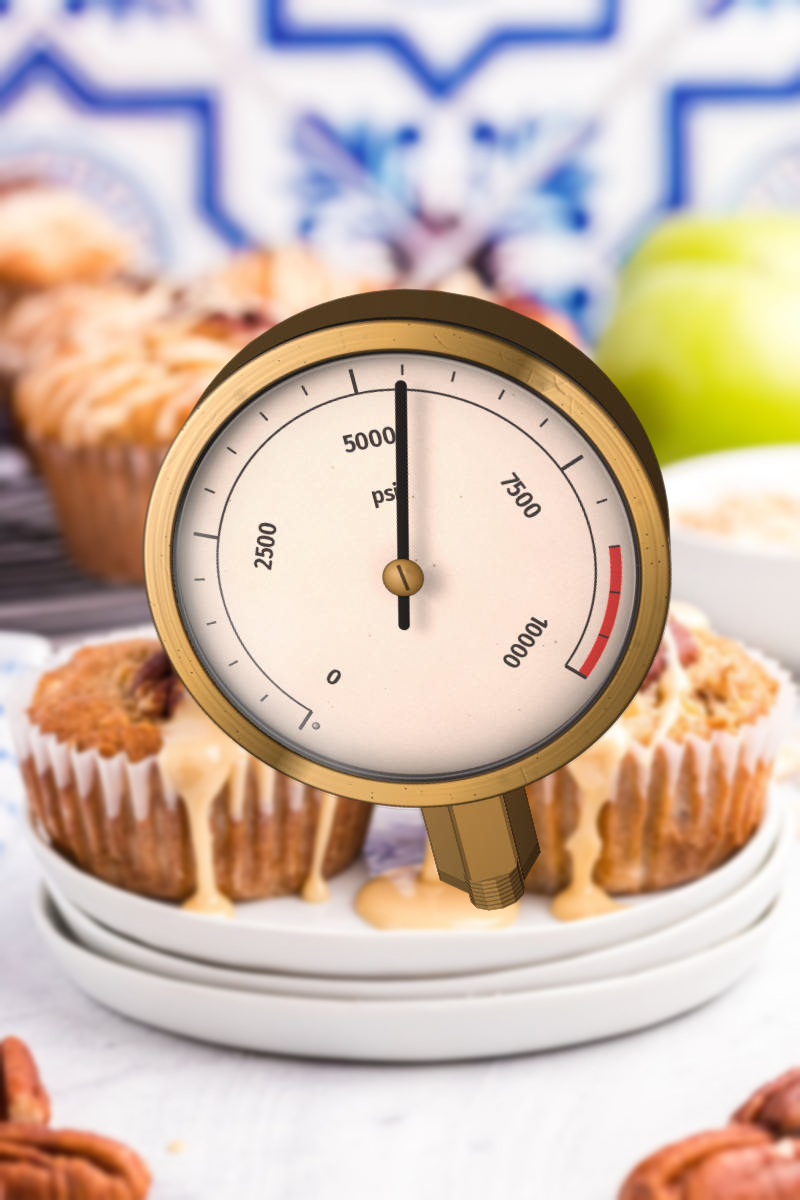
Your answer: 5500 (psi)
